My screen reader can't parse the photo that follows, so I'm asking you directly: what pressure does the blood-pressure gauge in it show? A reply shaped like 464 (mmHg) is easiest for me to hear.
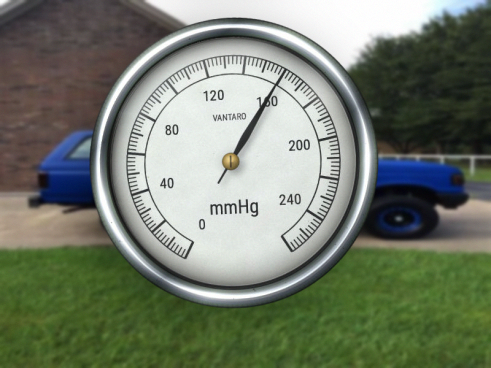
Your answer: 160 (mmHg)
